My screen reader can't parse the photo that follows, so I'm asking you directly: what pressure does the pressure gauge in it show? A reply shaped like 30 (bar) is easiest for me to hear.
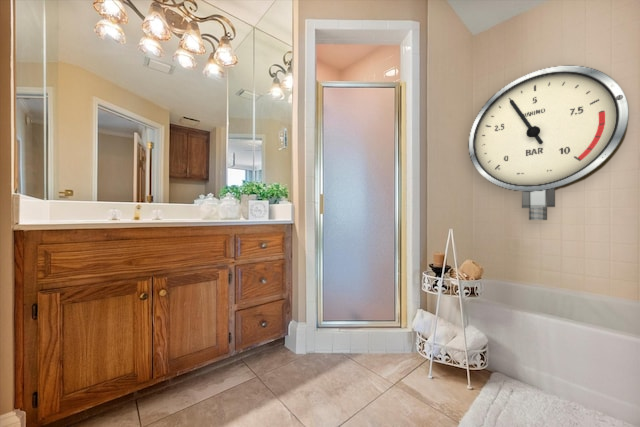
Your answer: 4 (bar)
